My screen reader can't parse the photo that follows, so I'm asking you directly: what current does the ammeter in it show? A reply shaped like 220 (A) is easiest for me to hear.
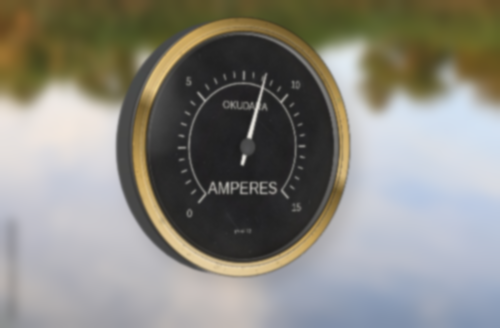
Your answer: 8.5 (A)
